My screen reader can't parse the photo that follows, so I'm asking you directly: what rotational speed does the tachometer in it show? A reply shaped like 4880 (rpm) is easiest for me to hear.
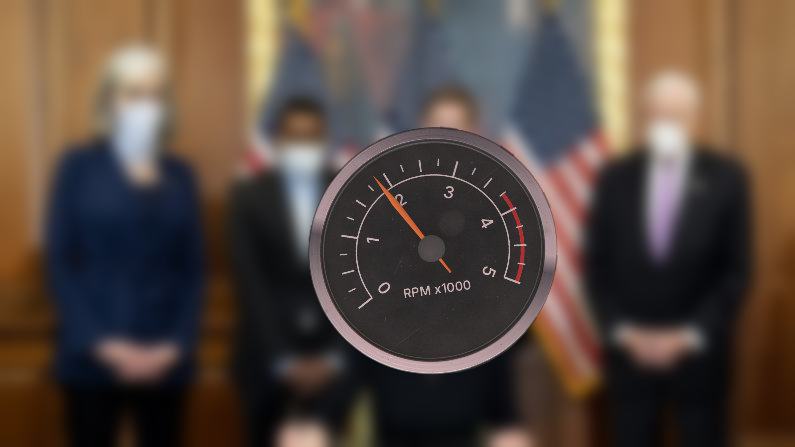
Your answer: 1875 (rpm)
